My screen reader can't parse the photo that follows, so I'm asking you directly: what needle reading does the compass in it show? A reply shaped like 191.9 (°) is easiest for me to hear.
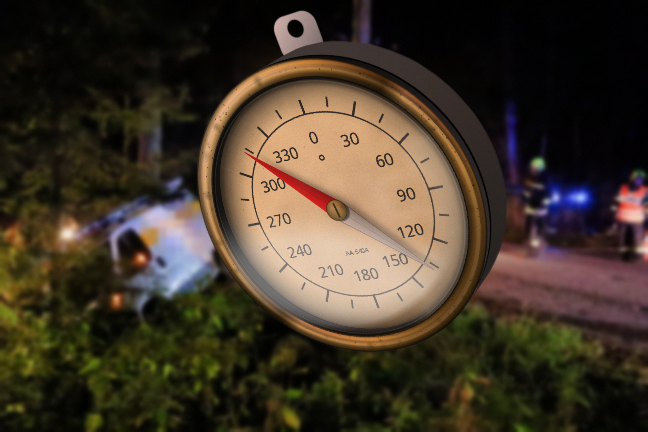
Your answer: 315 (°)
